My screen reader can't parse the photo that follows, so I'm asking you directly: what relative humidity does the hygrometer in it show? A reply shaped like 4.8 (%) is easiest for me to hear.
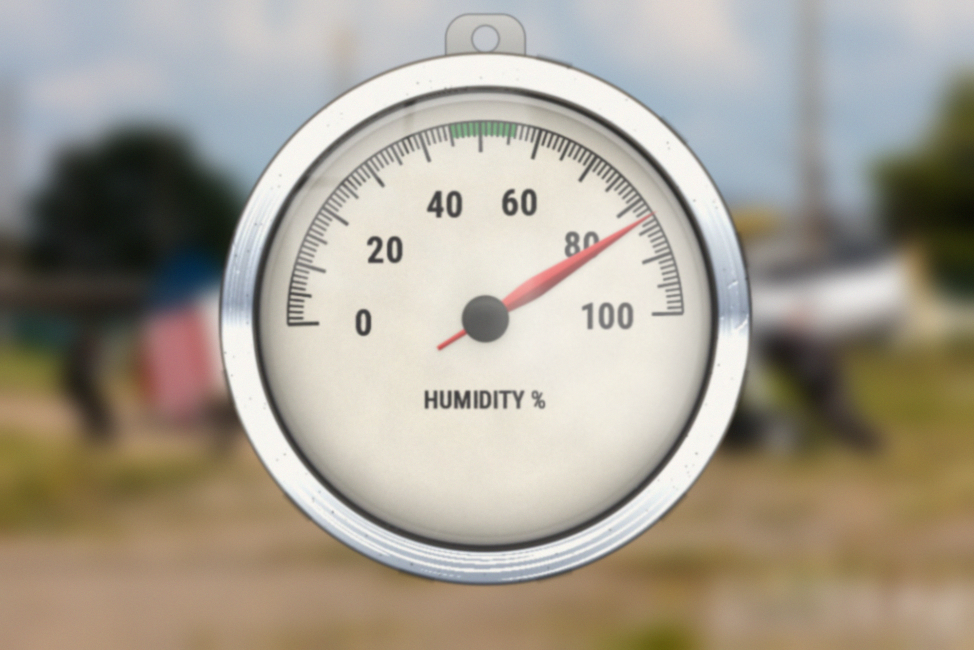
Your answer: 83 (%)
